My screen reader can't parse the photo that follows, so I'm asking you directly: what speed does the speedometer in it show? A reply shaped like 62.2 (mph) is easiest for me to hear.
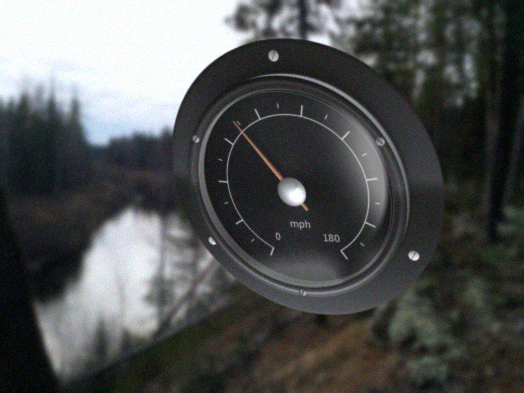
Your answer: 70 (mph)
